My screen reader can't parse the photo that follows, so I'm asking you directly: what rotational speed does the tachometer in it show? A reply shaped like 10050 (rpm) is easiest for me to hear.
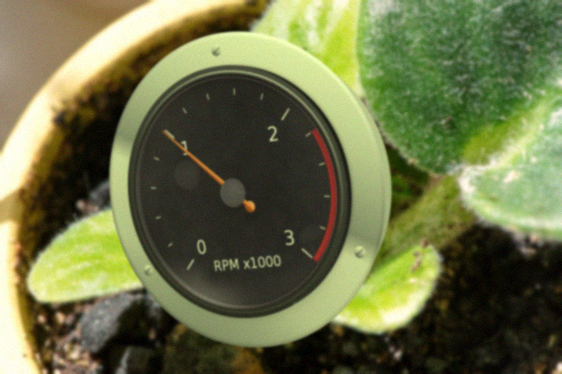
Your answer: 1000 (rpm)
